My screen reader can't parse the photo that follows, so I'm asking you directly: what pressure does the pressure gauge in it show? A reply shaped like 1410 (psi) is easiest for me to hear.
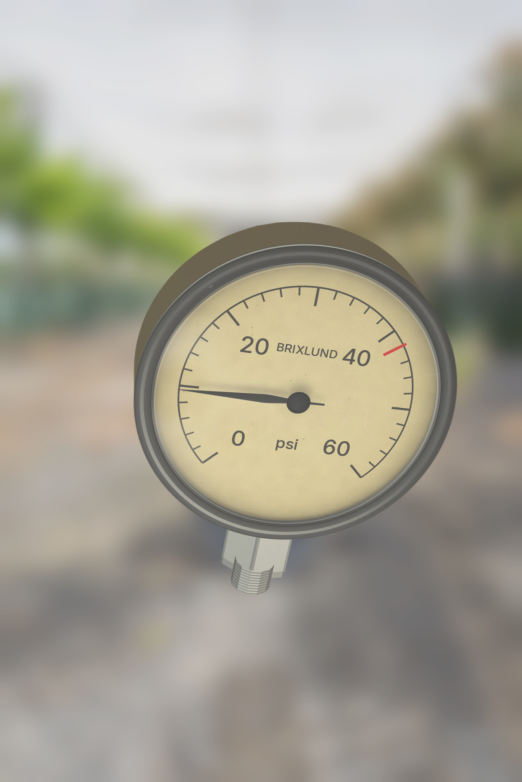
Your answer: 10 (psi)
